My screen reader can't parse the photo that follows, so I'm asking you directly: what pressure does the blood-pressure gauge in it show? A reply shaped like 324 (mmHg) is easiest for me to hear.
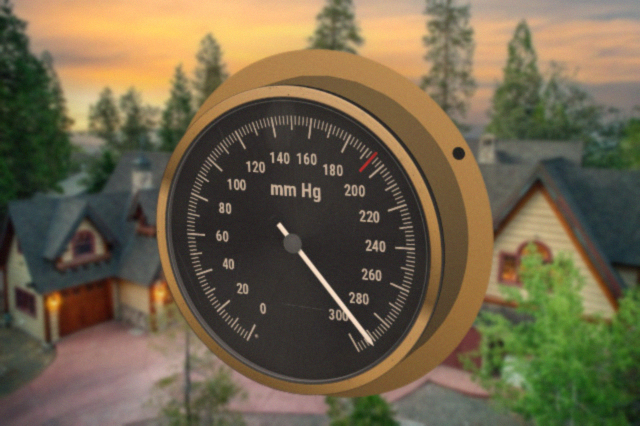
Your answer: 290 (mmHg)
